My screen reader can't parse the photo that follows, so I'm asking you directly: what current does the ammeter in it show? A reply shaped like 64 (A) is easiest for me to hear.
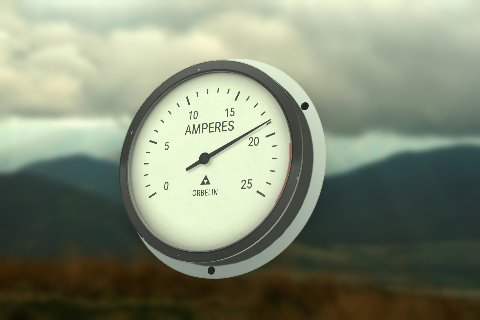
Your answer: 19 (A)
